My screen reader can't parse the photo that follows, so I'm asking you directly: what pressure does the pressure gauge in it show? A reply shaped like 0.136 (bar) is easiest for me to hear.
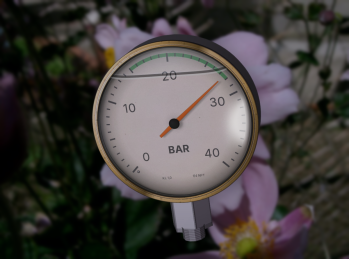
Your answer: 27.5 (bar)
